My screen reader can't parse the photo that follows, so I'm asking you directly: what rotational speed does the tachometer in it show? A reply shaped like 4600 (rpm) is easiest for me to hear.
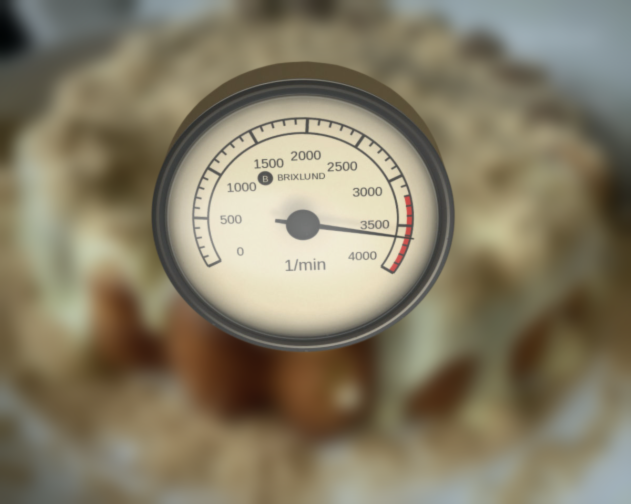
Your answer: 3600 (rpm)
